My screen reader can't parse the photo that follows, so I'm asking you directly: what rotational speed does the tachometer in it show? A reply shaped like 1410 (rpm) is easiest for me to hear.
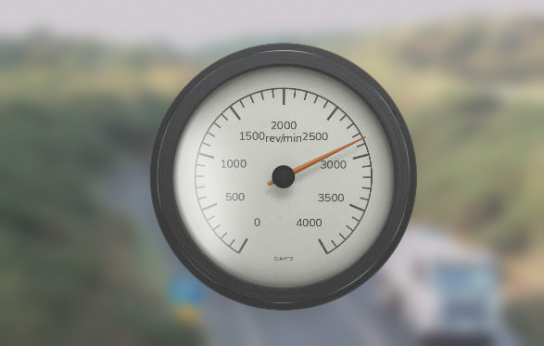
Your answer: 2850 (rpm)
